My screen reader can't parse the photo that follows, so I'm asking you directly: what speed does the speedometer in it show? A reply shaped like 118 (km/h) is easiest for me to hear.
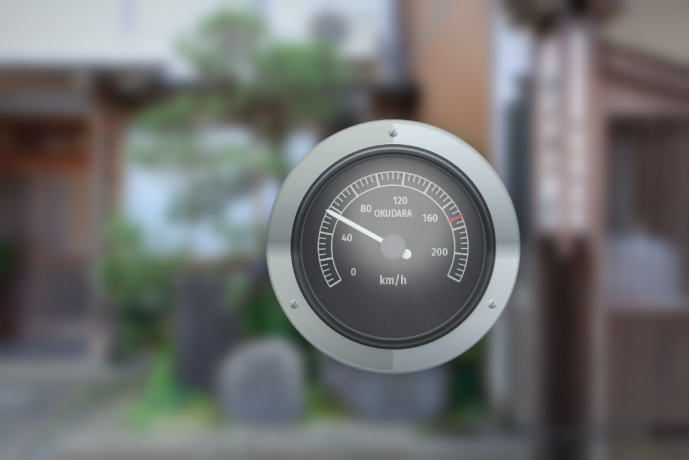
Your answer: 56 (km/h)
